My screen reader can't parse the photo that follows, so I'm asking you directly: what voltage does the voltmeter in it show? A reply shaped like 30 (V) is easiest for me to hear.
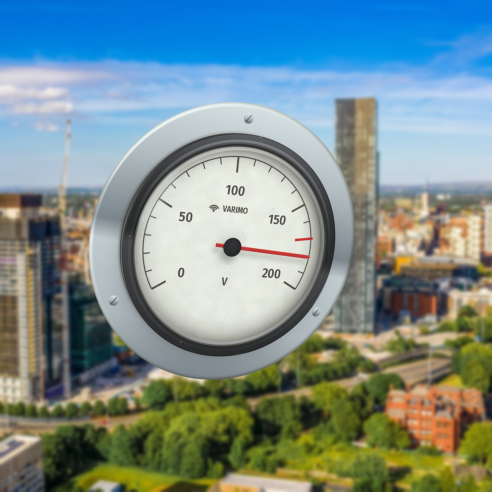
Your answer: 180 (V)
